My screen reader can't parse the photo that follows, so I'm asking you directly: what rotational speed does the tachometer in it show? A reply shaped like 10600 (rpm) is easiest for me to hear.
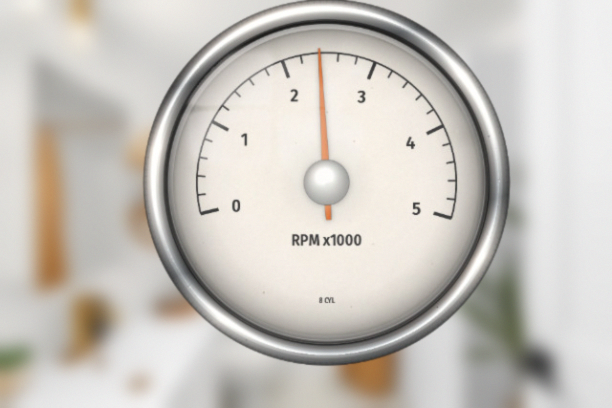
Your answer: 2400 (rpm)
